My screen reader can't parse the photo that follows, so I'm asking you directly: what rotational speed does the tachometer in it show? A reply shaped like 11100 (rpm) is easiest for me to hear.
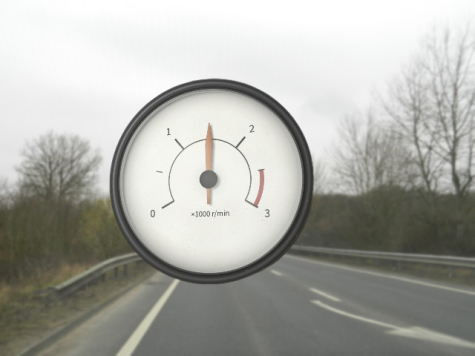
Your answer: 1500 (rpm)
